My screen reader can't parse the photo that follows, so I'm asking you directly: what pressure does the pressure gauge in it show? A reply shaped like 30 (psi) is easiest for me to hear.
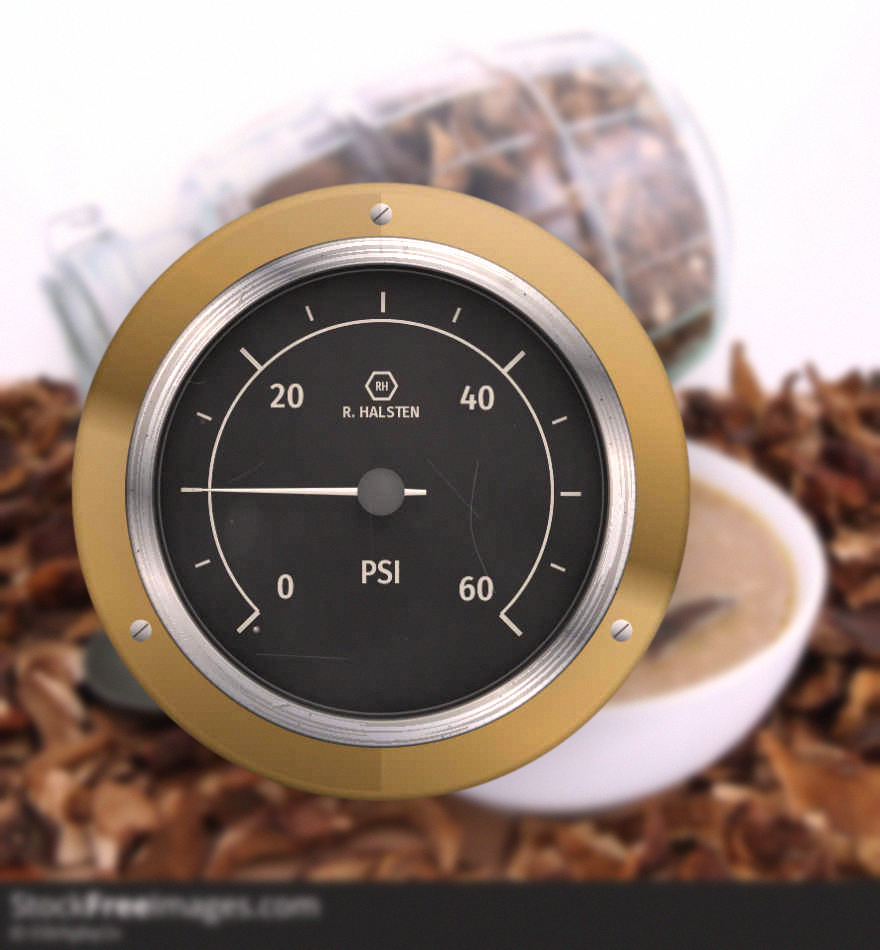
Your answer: 10 (psi)
